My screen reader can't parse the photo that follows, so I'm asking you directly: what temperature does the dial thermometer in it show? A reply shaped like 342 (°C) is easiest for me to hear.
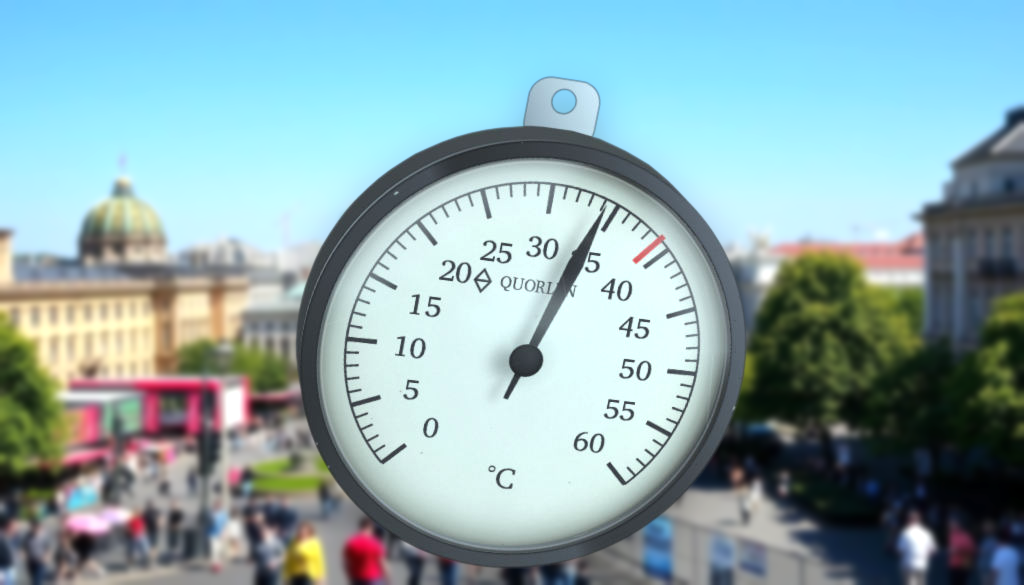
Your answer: 34 (°C)
